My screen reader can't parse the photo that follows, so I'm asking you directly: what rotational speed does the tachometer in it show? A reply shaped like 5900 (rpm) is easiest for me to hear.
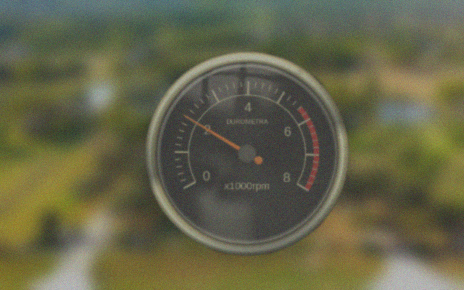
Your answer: 2000 (rpm)
